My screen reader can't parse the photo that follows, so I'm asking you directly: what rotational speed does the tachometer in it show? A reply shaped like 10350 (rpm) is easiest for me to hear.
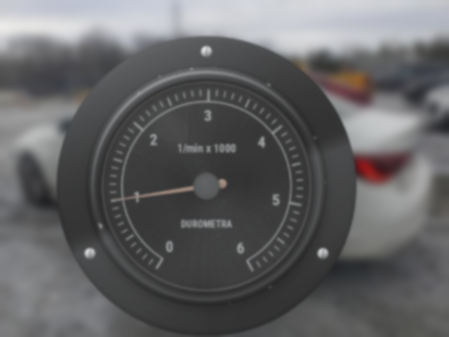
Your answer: 1000 (rpm)
